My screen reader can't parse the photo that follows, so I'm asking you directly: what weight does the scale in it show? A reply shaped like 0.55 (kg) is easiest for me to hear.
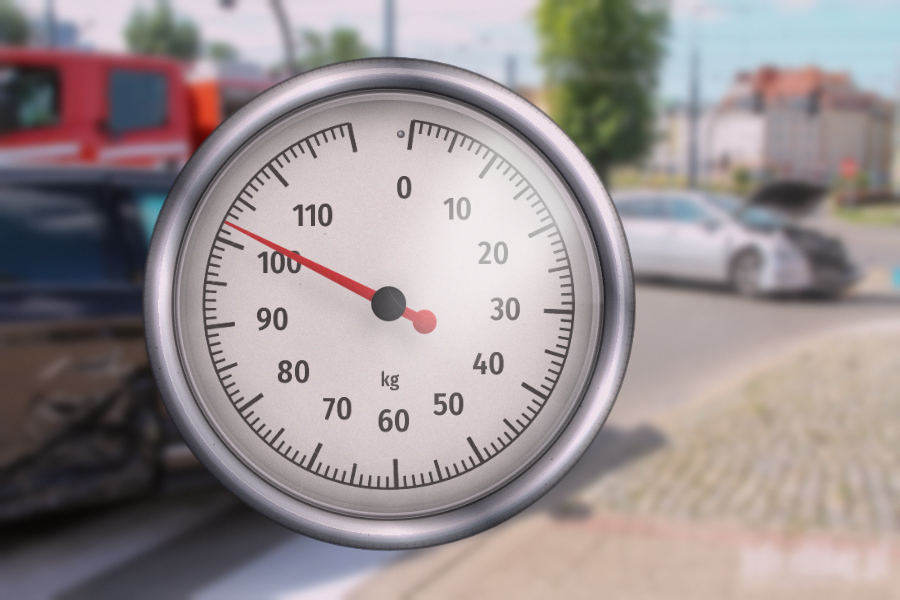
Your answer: 102 (kg)
